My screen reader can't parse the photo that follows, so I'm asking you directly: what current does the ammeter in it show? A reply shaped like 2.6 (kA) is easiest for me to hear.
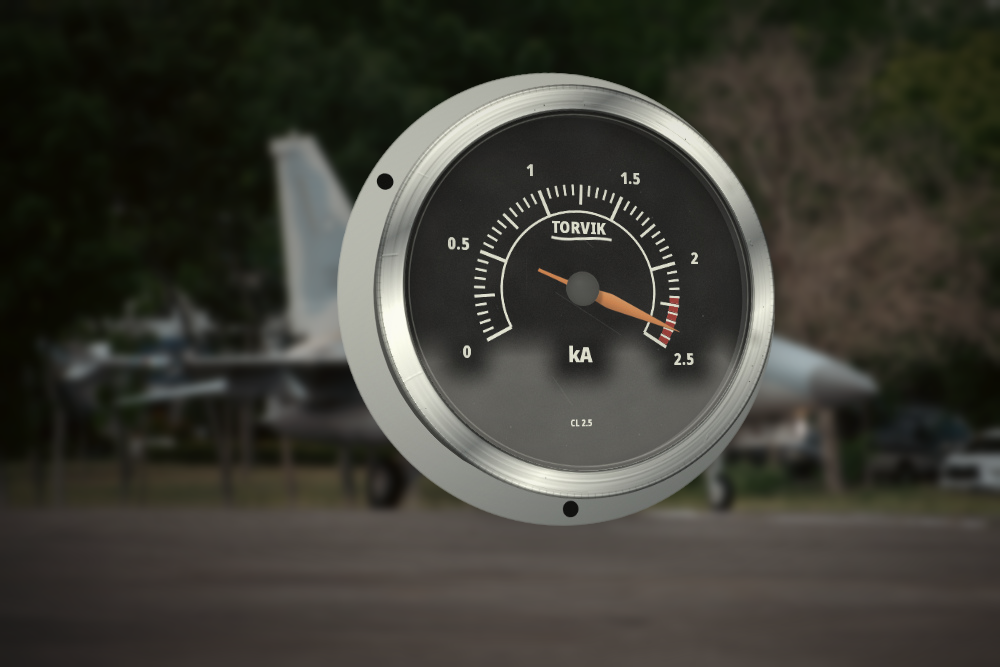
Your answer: 2.4 (kA)
